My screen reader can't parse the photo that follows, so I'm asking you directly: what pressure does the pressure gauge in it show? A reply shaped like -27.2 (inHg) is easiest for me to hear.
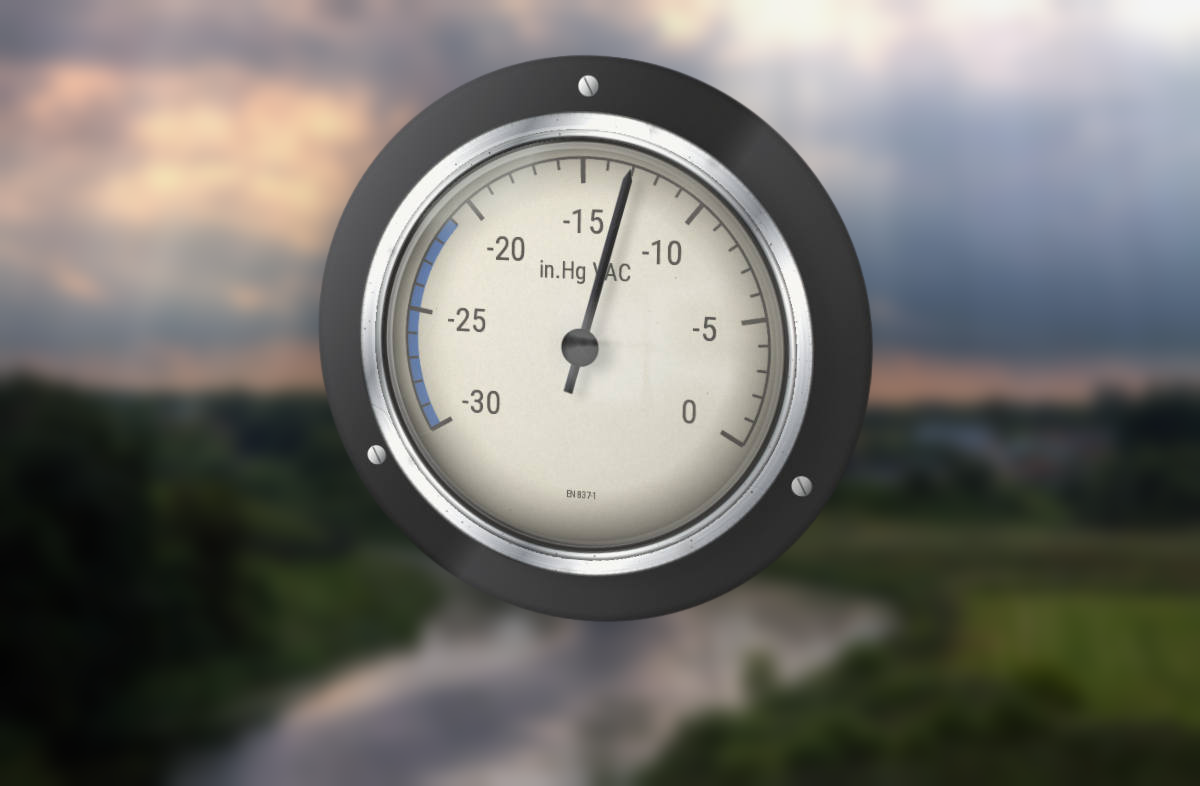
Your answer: -13 (inHg)
